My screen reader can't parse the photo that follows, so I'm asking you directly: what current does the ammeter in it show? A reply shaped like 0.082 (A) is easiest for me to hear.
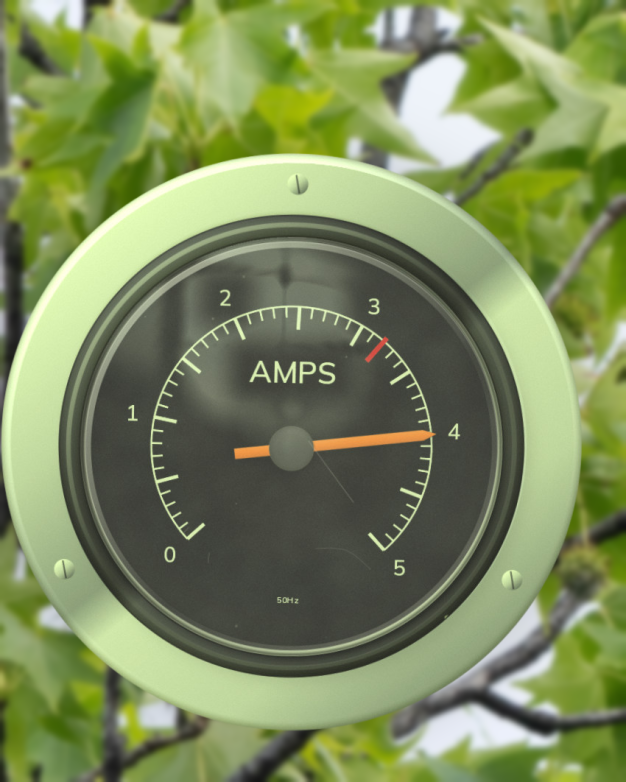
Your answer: 4 (A)
